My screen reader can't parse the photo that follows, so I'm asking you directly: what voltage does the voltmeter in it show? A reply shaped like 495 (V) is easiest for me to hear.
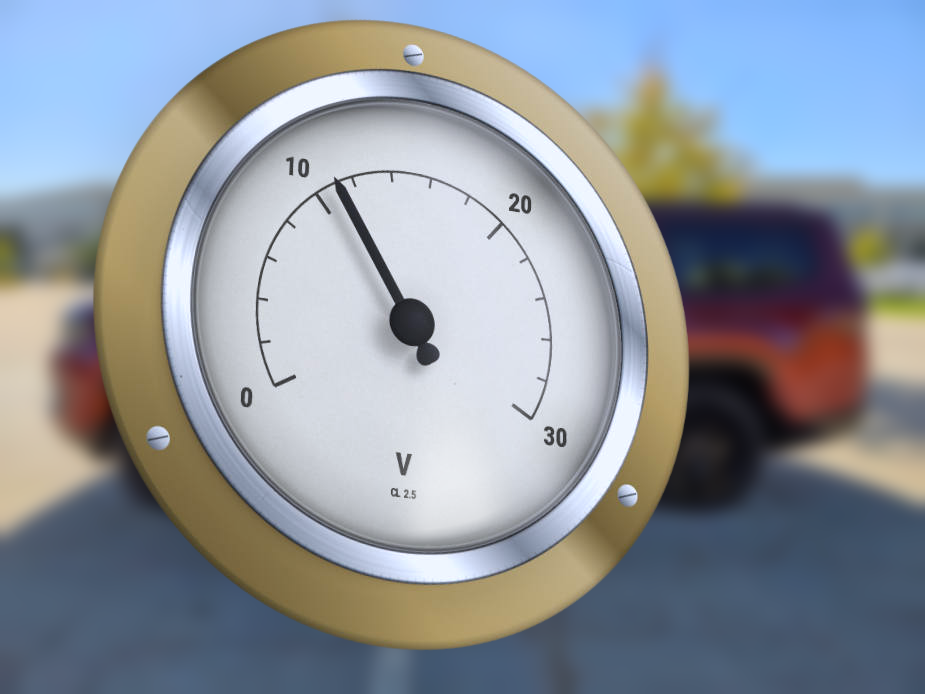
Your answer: 11 (V)
